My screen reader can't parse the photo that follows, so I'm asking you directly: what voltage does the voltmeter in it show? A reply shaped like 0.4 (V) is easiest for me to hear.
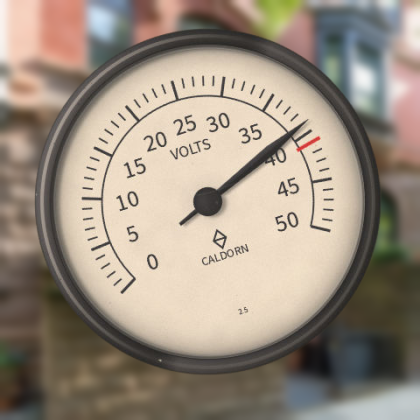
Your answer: 39 (V)
